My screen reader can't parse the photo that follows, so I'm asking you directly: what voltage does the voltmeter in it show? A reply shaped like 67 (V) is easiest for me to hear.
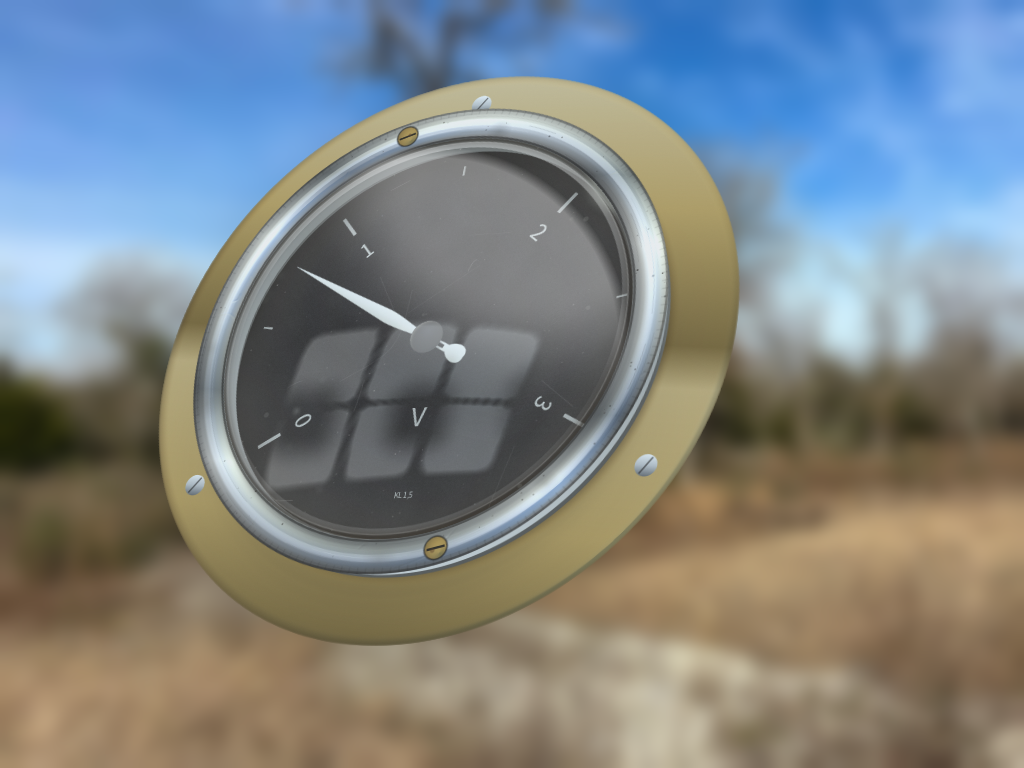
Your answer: 0.75 (V)
